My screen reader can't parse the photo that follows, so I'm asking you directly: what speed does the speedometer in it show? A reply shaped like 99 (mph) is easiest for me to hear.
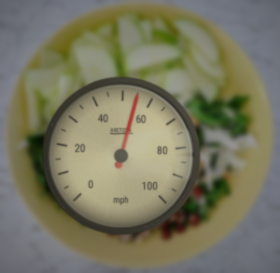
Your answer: 55 (mph)
